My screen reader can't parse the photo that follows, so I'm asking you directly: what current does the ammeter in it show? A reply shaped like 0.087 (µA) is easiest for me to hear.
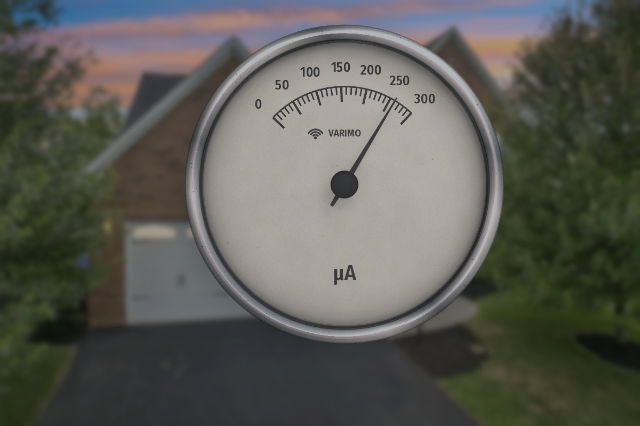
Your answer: 260 (µA)
